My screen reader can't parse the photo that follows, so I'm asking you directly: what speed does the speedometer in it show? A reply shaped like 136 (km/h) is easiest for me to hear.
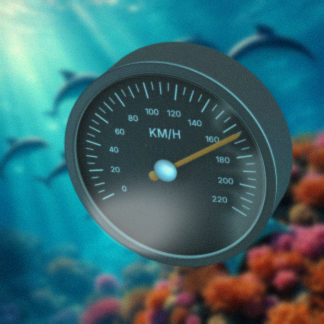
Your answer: 165 (km/h)
